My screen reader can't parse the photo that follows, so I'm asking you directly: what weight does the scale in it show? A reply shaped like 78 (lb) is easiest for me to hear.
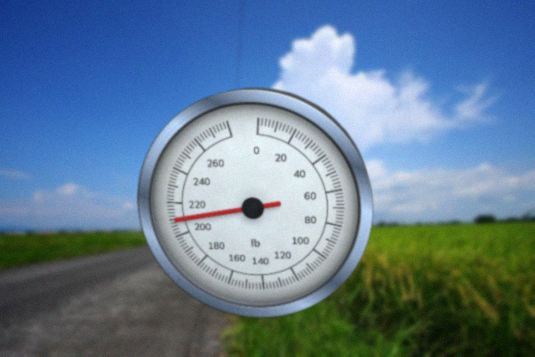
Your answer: 210 (lb)
